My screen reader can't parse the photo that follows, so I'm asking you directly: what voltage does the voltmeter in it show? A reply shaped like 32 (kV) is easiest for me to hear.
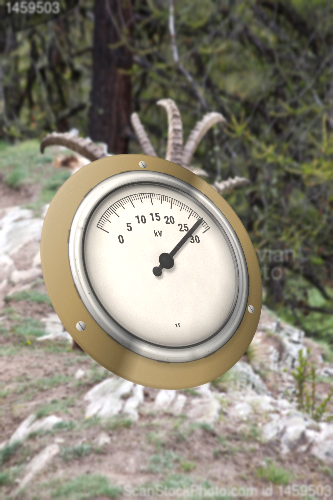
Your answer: 27.5 (kV)
